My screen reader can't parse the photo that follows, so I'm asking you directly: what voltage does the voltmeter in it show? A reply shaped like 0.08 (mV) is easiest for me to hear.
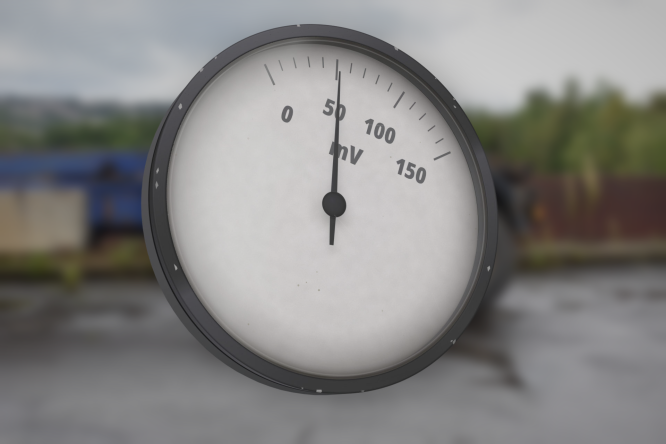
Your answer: 50 (mV)
